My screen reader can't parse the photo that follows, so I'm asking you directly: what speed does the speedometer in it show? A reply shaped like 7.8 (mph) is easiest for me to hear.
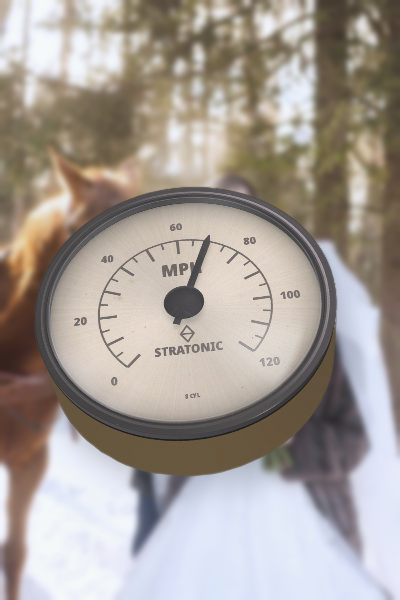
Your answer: 70 (mph)
